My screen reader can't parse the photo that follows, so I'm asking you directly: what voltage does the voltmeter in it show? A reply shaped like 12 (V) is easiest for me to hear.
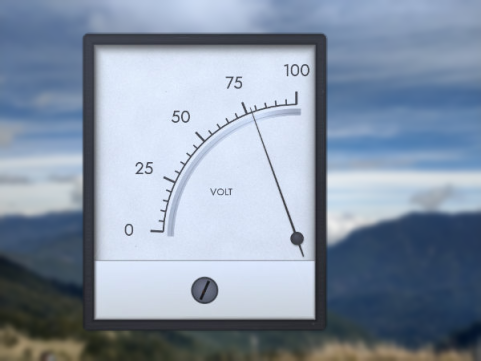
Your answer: 77.5 (V)
